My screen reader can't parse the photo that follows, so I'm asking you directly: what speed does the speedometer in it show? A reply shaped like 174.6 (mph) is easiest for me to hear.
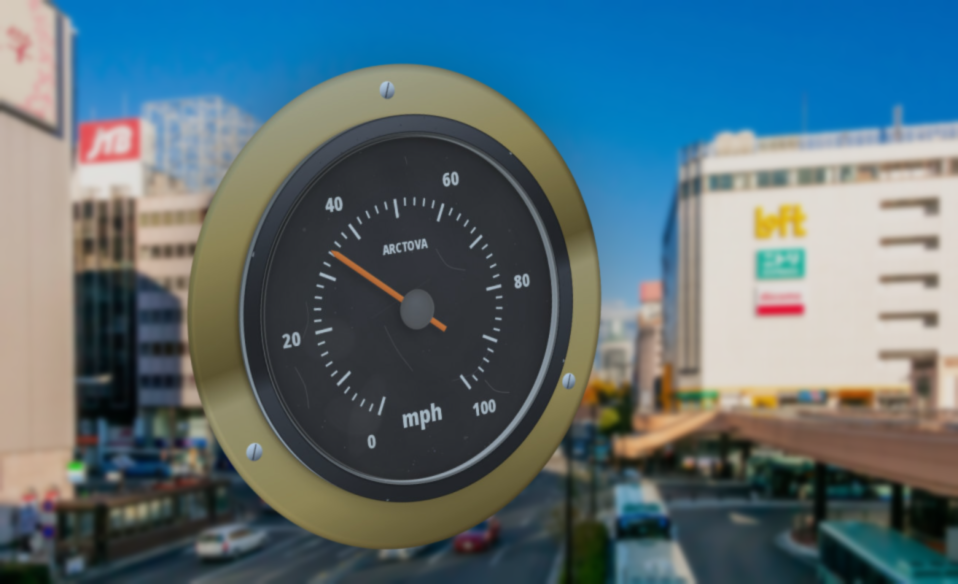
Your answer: 34 (mph)
